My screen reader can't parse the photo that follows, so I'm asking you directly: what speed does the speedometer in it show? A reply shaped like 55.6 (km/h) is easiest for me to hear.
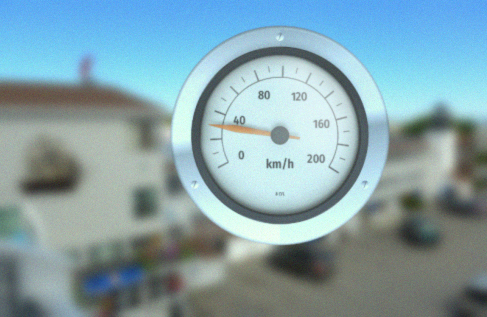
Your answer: 30 (km/h)
